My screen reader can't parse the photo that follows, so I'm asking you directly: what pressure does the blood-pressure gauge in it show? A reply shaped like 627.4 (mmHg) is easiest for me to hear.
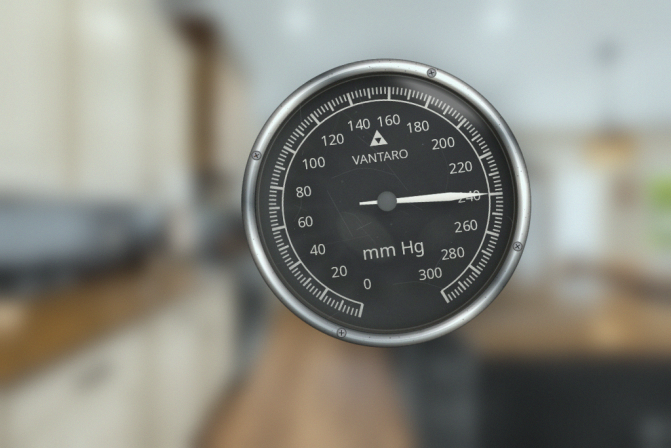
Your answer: 240 (mmHg)
